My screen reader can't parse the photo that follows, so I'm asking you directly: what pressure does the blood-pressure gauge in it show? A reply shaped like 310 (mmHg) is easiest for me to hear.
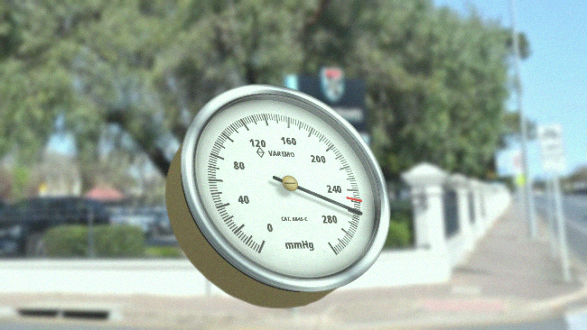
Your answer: 260 (mmHg)
